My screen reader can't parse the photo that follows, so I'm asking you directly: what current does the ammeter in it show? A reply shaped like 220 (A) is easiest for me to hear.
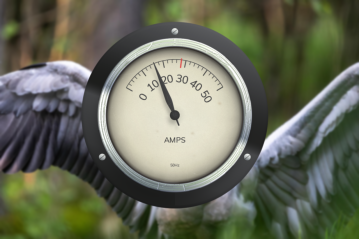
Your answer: 16 (A)
